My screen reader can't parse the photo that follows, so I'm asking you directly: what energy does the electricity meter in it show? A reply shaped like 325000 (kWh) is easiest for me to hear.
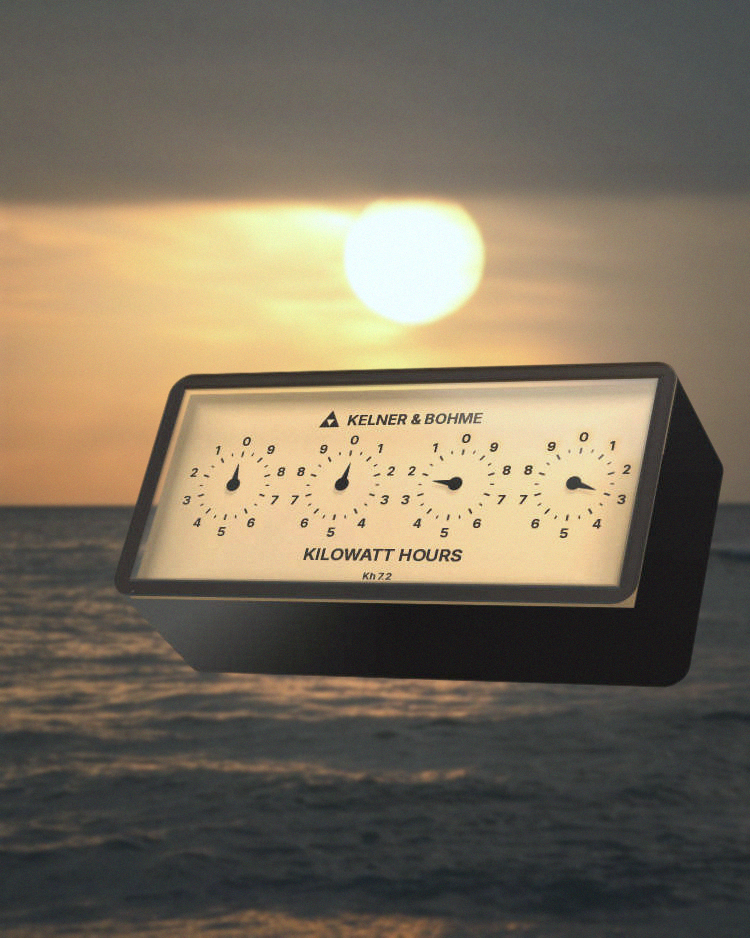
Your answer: 23 (kWh)
